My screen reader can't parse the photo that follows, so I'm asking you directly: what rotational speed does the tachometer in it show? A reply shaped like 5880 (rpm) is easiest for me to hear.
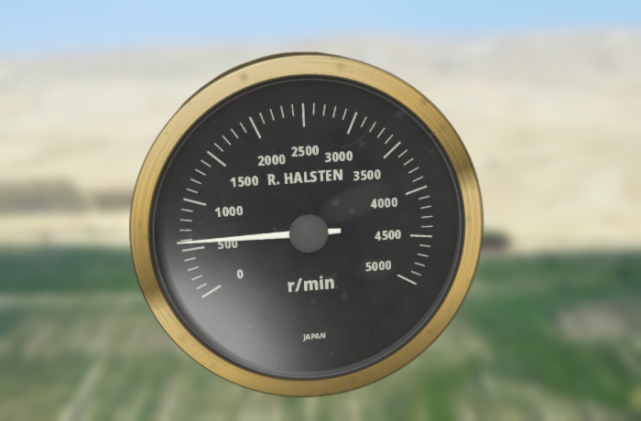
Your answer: 600 (rpm)
